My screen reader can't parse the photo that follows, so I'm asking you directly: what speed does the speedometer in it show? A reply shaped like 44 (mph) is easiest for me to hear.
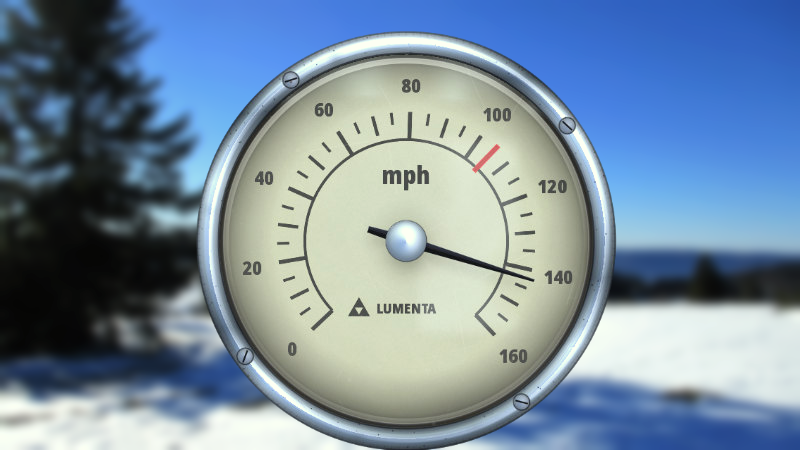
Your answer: 142.5 (mph)
